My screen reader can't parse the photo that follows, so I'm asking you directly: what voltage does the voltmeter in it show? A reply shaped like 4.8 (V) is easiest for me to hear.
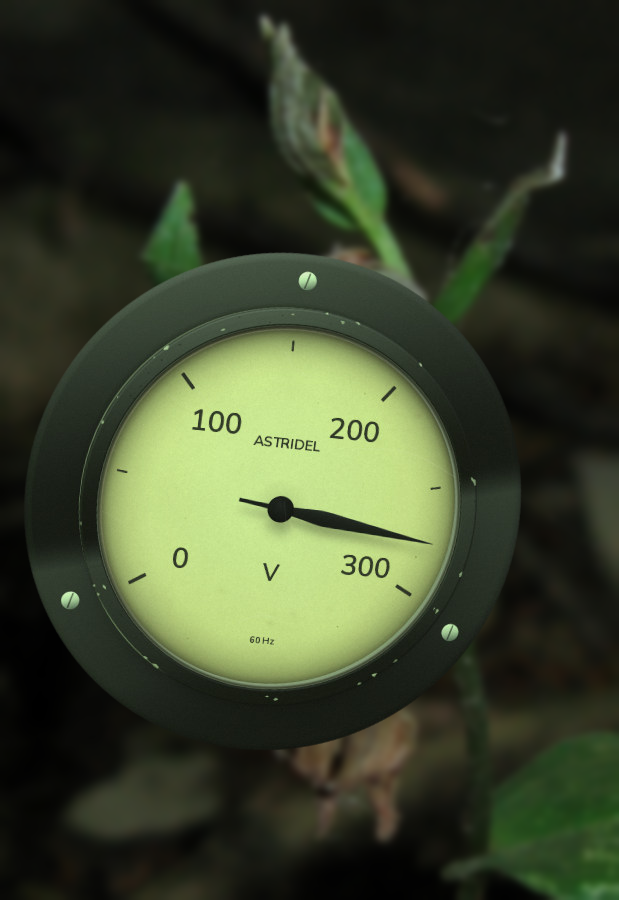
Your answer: 275 (V)
